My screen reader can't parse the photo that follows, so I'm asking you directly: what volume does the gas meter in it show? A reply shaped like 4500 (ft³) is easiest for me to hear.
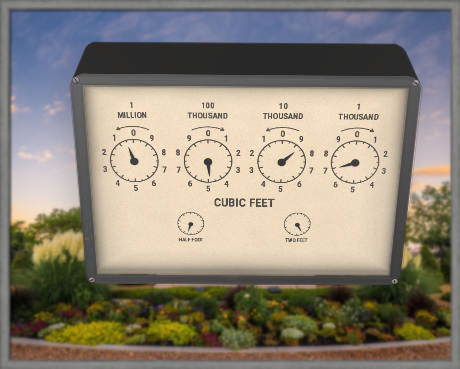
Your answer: 48700 (ft³)
